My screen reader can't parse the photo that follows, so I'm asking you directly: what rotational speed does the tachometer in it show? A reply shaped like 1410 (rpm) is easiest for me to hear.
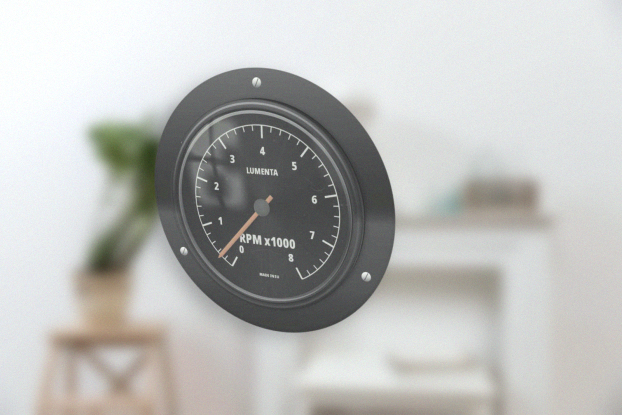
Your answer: 300 (rpm)
